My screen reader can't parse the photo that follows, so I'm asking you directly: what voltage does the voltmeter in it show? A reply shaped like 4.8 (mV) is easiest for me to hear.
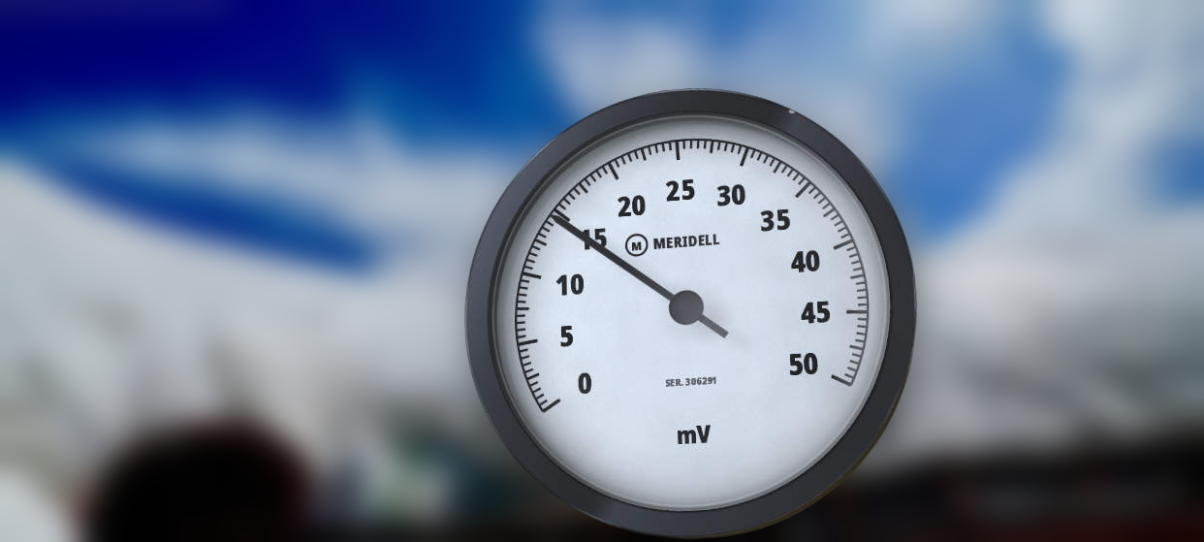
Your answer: 14.5 (mV)
